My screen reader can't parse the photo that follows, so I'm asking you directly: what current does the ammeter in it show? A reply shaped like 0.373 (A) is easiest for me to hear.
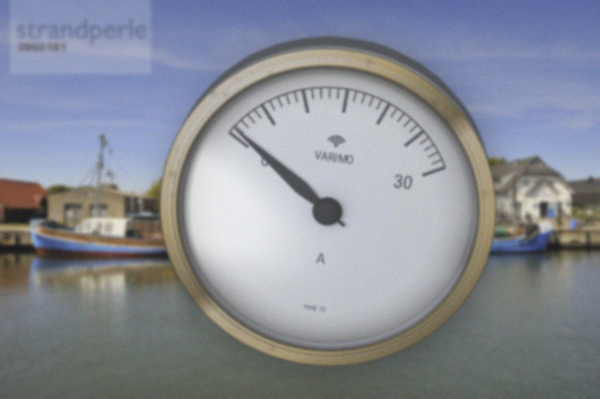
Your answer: 1 (A)
